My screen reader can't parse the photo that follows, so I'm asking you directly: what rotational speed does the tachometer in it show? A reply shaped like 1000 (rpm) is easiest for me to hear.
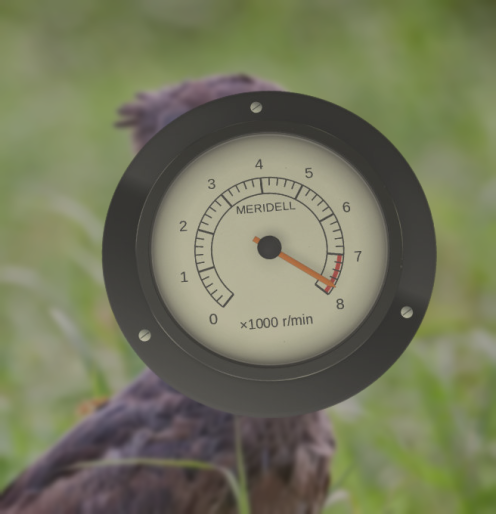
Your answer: 7800 (rpm)
